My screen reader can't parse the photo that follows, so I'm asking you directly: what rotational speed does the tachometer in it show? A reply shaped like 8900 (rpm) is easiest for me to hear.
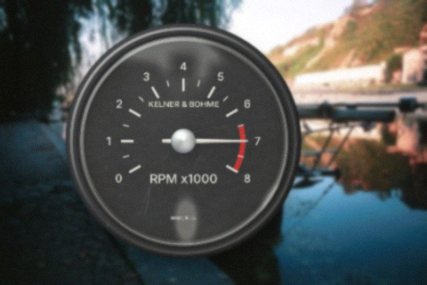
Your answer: 7000 (rpm)
